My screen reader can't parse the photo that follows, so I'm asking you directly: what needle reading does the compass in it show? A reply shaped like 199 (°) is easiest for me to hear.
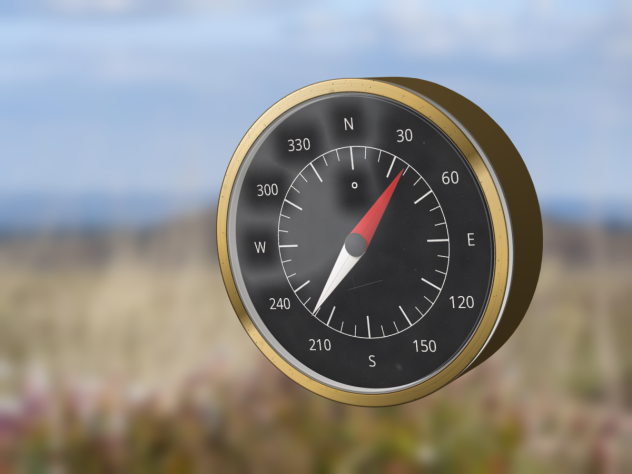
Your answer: 40 (°)
